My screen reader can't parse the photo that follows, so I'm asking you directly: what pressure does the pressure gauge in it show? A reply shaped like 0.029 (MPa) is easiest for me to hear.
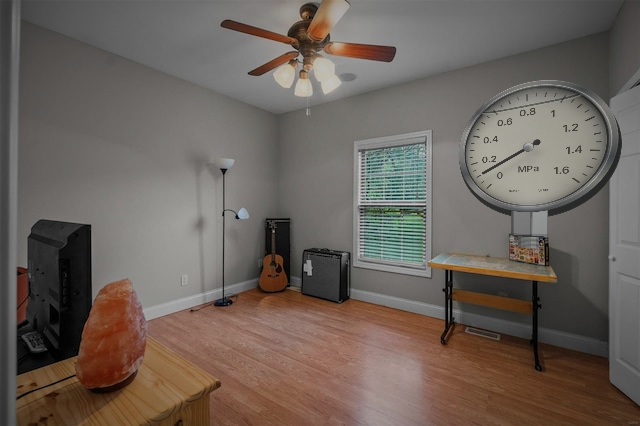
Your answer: 0.1 (MPa)
